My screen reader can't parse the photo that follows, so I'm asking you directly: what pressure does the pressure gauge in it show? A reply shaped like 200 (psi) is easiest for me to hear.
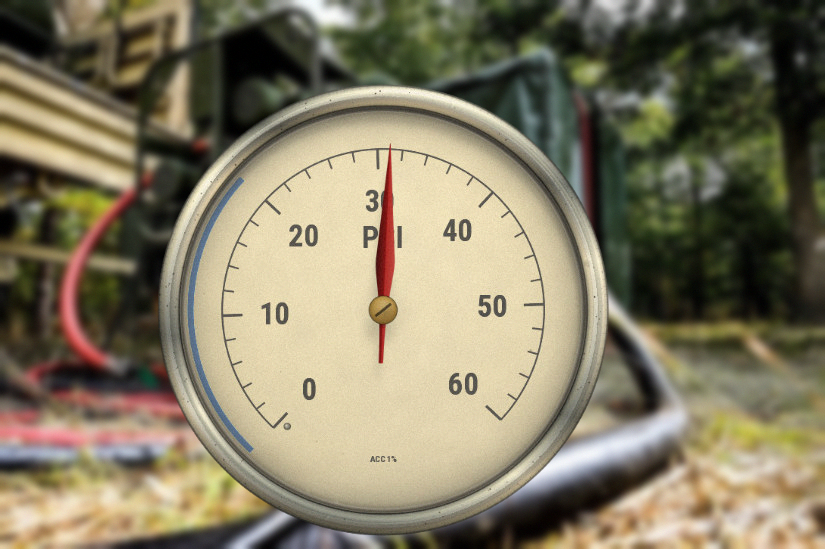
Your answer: 31 (psi)
